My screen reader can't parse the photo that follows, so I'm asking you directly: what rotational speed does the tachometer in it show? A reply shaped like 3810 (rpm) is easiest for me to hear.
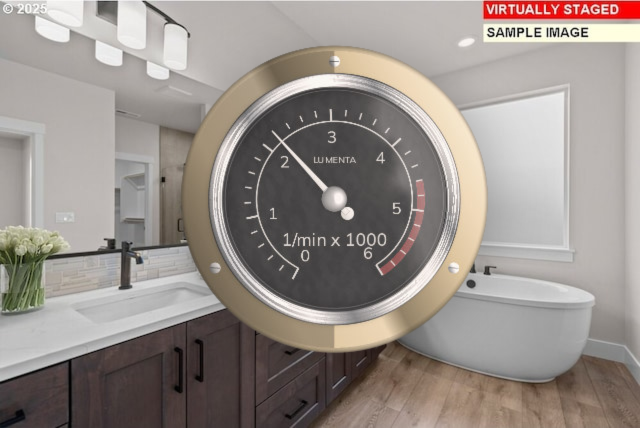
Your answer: 2200 (rpm)
